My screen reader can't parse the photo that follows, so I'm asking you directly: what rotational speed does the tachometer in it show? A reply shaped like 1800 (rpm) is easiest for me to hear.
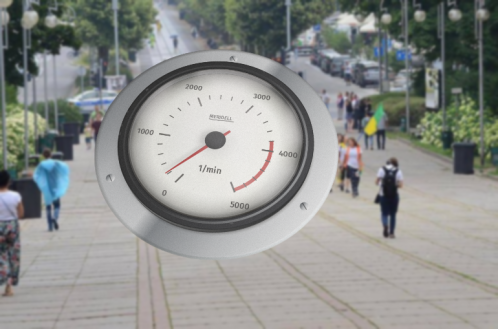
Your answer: 200 (rpm)
